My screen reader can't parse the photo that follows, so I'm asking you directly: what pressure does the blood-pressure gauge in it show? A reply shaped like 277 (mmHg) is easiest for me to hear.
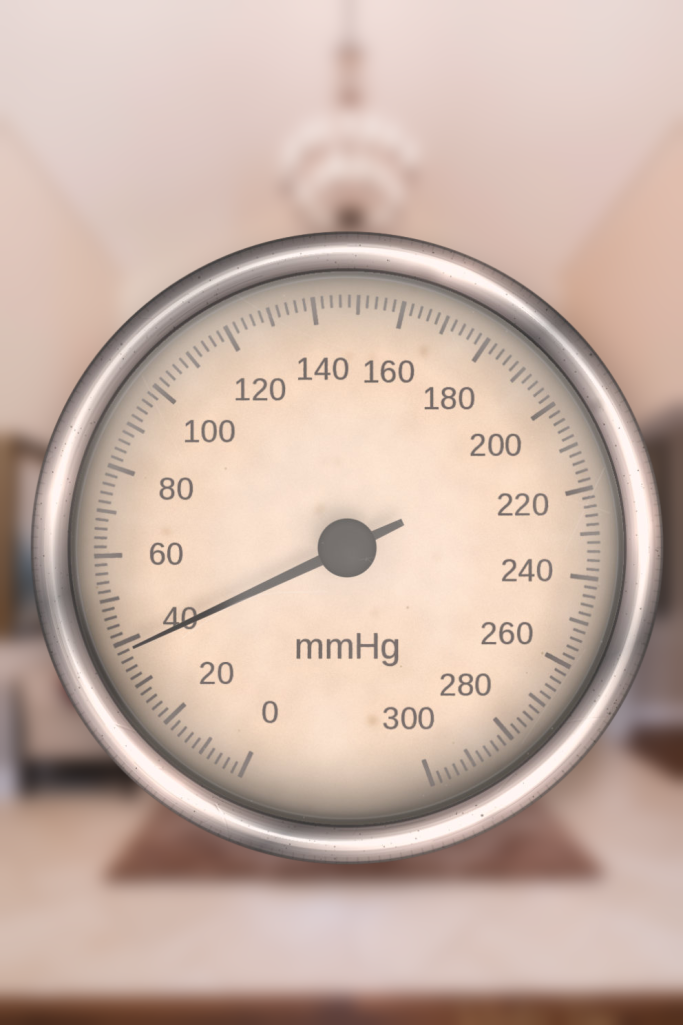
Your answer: 38 (mmHg)
